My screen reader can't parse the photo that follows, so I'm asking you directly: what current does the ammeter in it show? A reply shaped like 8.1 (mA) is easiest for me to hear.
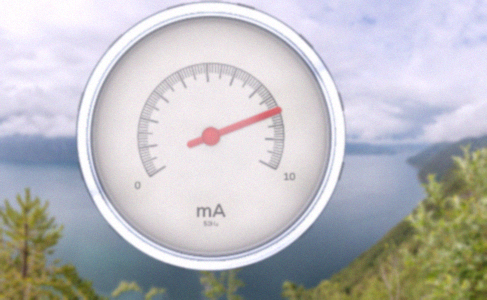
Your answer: 8 (mA)
